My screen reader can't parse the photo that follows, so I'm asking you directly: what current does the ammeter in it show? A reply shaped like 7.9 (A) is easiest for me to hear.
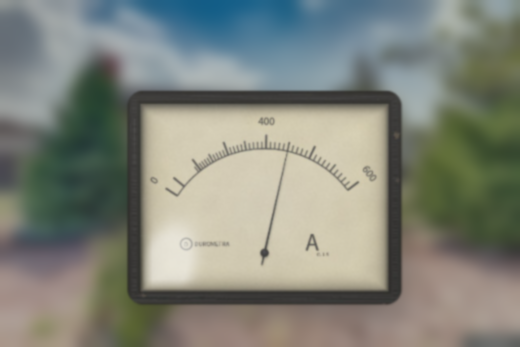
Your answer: 450 (A)
